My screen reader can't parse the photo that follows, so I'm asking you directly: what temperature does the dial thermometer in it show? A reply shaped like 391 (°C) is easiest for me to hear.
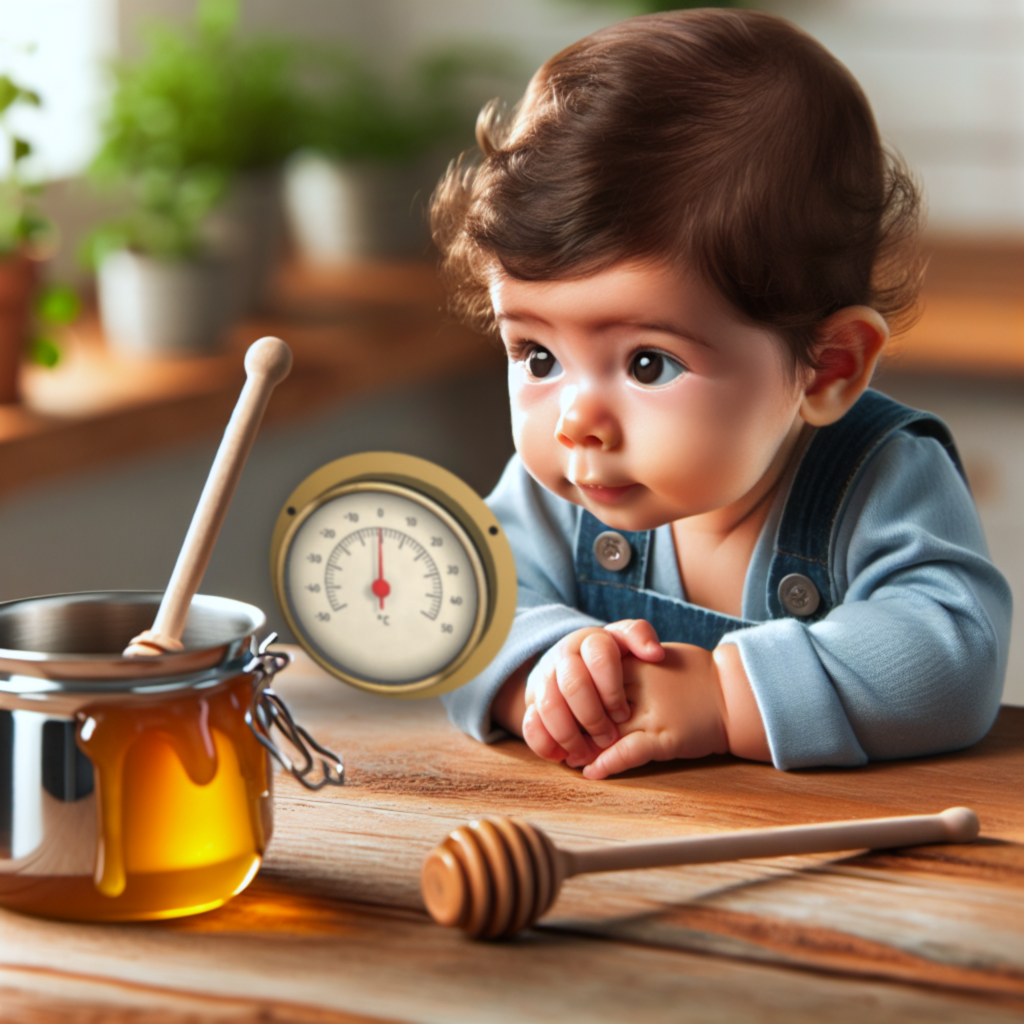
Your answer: 0 (°C)
